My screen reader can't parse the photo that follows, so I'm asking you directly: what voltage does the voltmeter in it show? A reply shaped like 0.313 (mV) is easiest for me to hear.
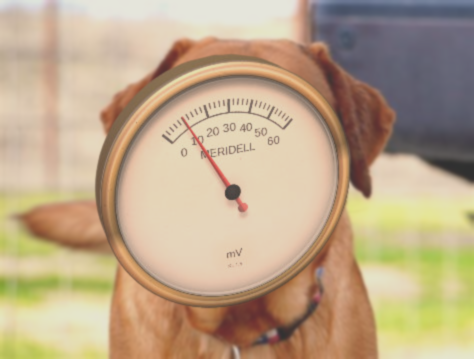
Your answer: 10 (mV)
